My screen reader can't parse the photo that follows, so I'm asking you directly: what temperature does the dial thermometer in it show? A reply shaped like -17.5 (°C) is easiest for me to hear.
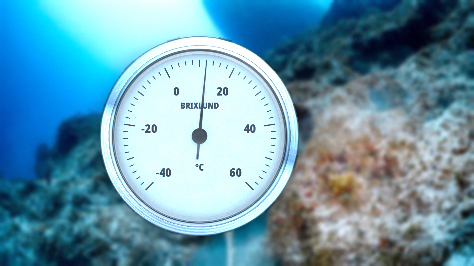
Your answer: 12 (°C)
